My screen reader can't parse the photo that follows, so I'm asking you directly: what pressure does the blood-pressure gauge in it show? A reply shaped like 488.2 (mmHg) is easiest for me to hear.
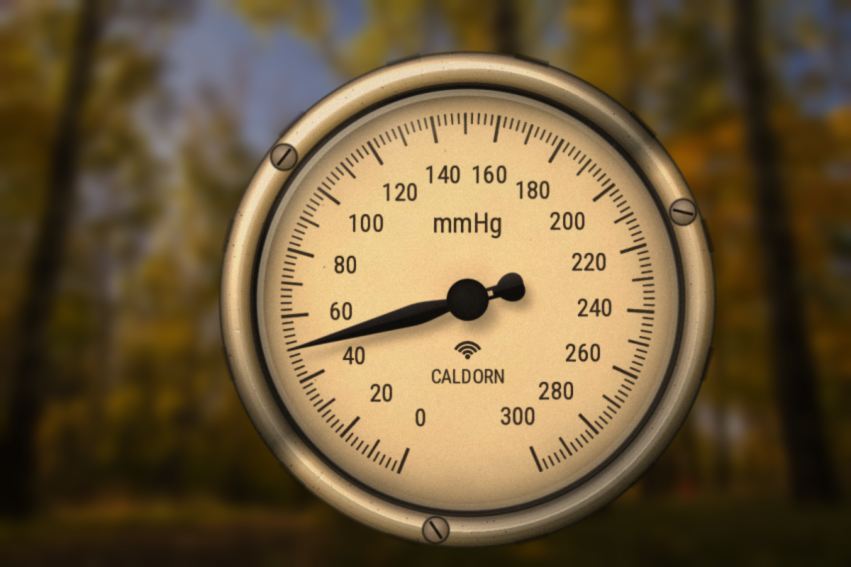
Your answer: 50 (mmHg)
